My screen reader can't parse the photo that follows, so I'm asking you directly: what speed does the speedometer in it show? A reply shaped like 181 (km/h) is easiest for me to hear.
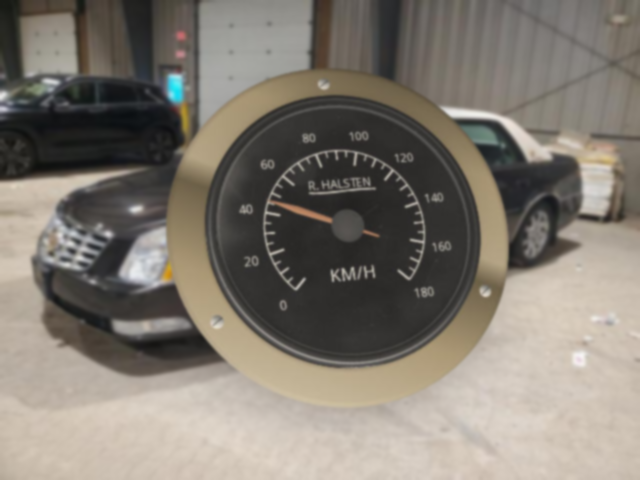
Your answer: 45 (km/h)
